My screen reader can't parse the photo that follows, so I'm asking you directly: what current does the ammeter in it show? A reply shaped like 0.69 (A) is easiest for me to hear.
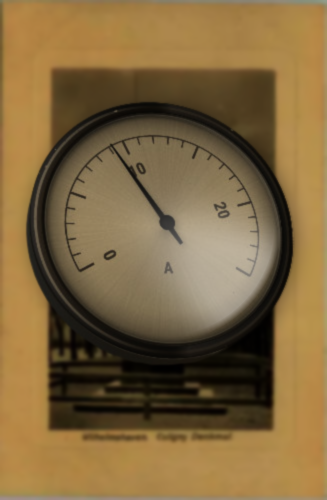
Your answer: 9 (A)
